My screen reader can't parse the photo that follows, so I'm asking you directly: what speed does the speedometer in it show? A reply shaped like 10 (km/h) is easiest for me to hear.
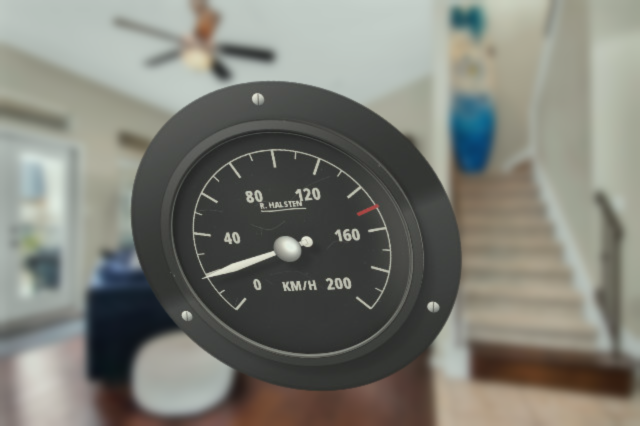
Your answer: 20 (km/h)
